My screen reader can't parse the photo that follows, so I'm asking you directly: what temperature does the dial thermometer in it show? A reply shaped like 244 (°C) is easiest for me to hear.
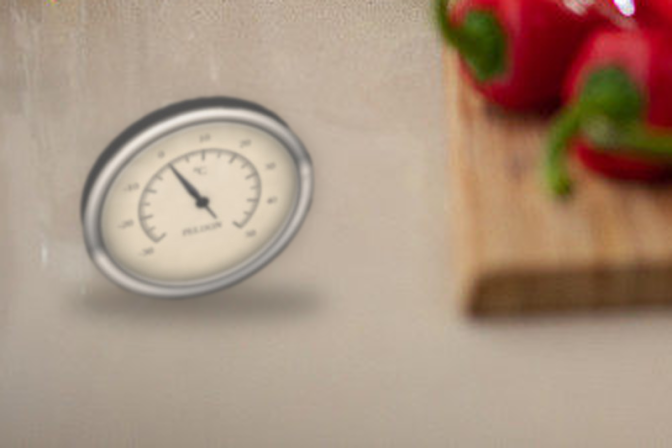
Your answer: 0 (°C)
